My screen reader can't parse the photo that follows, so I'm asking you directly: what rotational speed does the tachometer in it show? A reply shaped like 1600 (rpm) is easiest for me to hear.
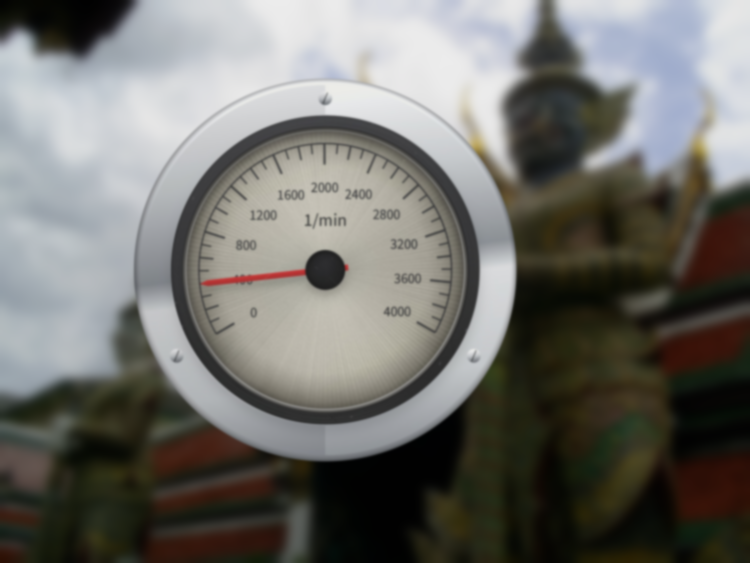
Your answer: 400 (rpm)
